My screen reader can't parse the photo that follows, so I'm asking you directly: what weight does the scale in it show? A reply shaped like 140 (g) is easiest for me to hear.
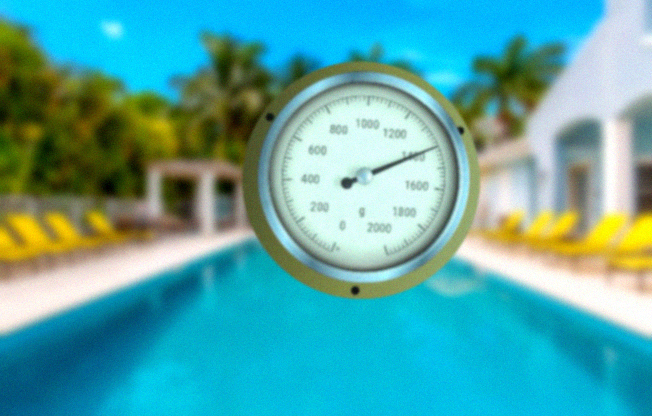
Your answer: 1400 (g)
